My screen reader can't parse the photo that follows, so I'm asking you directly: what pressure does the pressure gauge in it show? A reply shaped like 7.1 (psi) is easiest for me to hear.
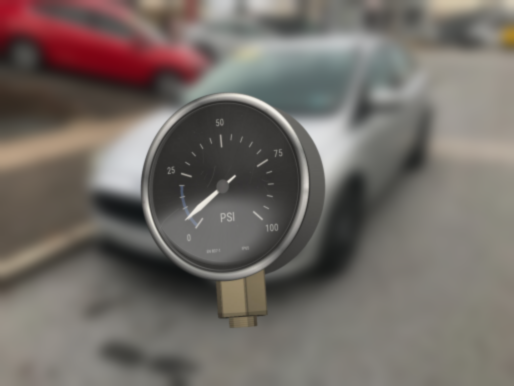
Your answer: 5 (psi)
